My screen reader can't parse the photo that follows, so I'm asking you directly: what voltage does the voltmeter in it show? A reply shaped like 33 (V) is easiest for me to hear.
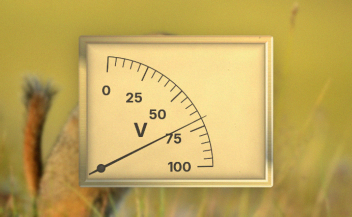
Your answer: 70 (V)
